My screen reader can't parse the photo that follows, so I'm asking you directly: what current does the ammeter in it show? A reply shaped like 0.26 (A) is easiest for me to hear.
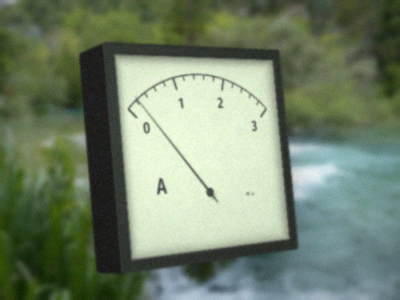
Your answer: 0.2 (A)
